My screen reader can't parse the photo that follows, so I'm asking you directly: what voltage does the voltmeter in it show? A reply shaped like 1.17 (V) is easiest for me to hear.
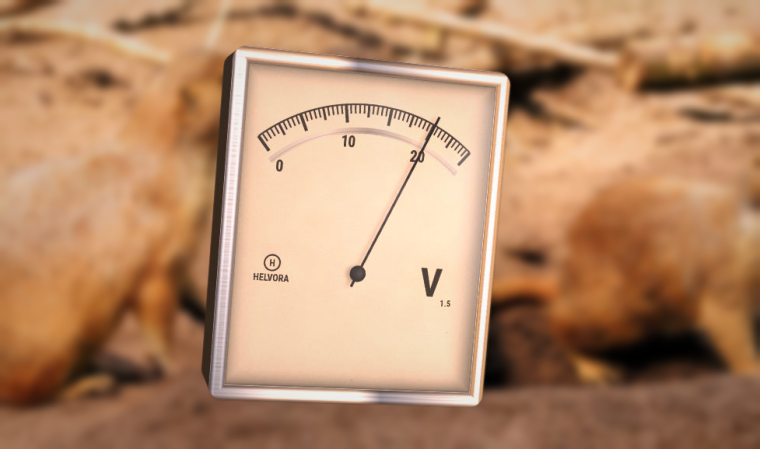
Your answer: 20 (V)
